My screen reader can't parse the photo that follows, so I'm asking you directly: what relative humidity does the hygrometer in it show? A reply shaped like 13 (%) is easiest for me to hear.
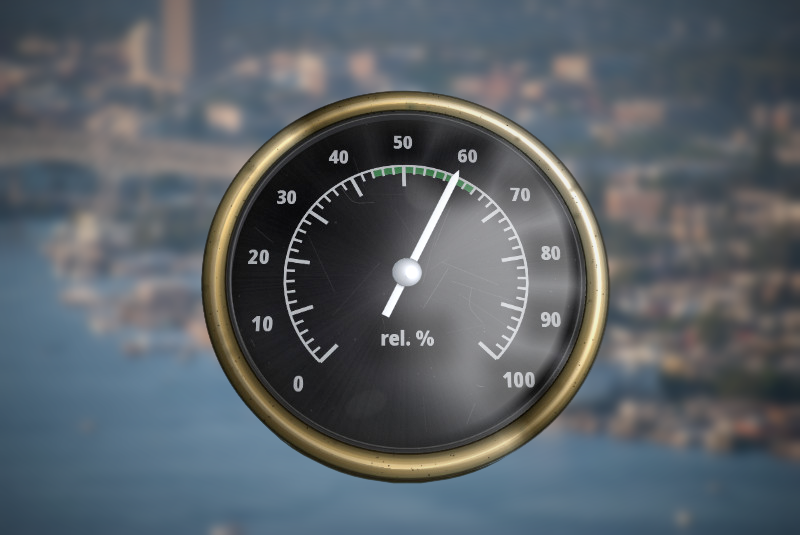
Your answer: 60 (%)
